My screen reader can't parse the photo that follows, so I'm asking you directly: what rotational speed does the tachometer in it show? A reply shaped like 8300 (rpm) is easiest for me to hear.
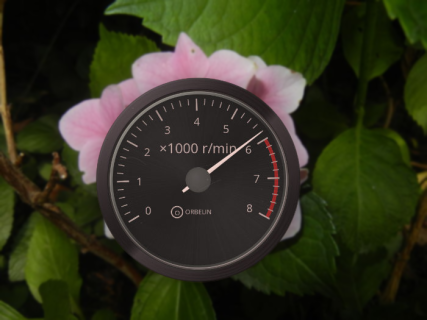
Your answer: 5800 (rpm)
